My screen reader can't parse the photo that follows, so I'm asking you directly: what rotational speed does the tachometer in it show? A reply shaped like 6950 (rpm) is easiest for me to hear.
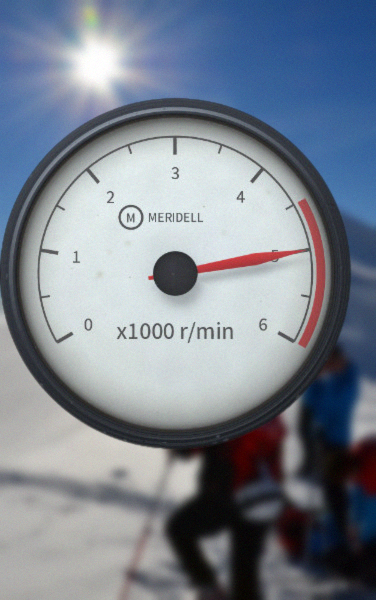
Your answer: 5000 (rpm)
